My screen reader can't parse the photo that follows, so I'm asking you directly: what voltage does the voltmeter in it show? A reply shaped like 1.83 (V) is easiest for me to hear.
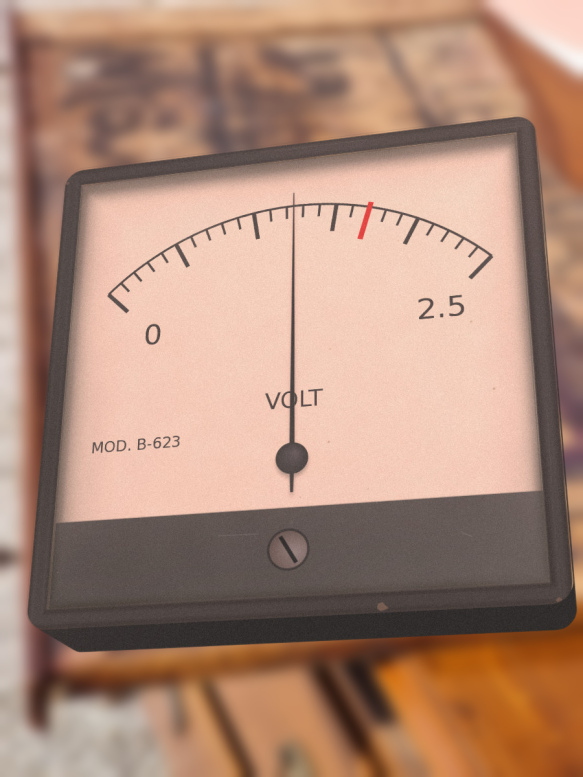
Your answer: 1.25 (V)
